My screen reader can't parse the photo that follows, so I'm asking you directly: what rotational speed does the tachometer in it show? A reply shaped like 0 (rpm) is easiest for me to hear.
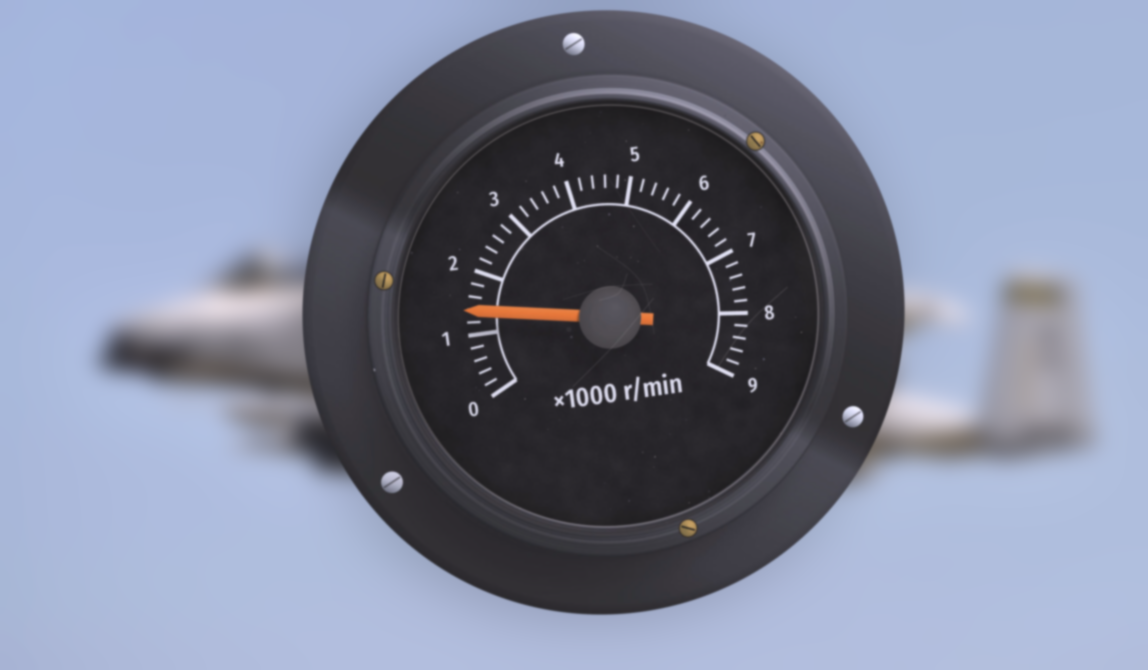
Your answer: 1400 (rpm)
